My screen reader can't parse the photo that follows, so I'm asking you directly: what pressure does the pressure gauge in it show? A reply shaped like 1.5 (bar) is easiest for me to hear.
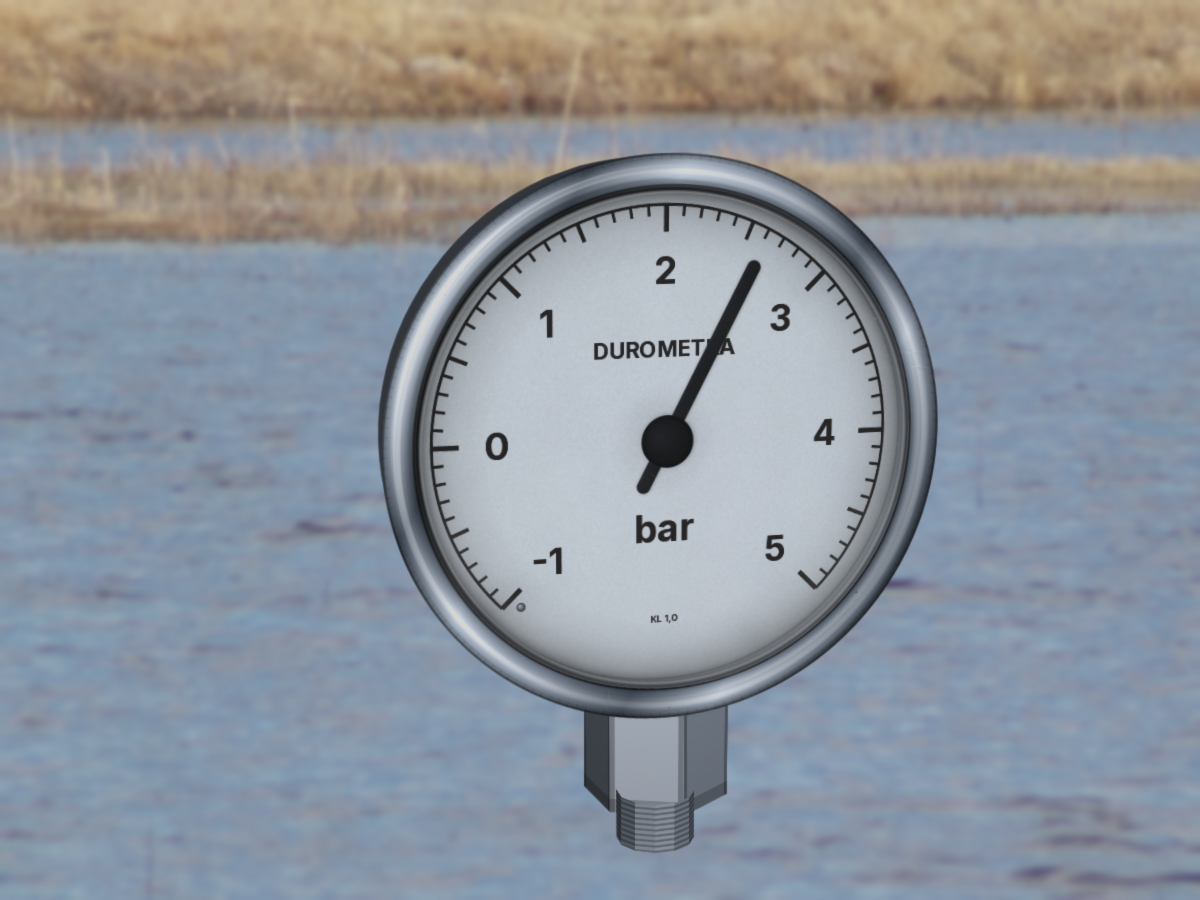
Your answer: 2.6 (bar)
